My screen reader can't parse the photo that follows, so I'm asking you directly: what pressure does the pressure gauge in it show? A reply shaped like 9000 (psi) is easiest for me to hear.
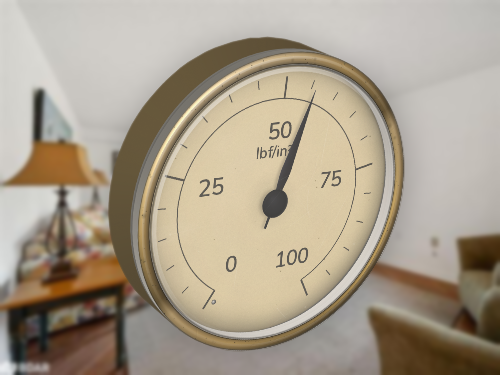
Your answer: 55 (psi)
